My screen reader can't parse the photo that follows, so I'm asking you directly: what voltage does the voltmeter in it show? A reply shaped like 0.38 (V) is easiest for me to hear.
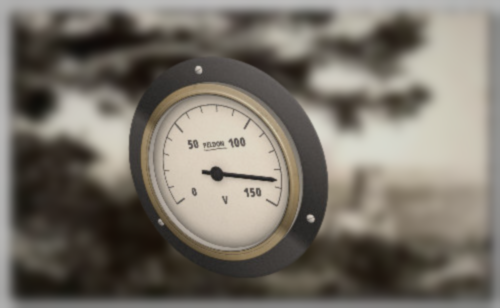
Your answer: 135 (V)
